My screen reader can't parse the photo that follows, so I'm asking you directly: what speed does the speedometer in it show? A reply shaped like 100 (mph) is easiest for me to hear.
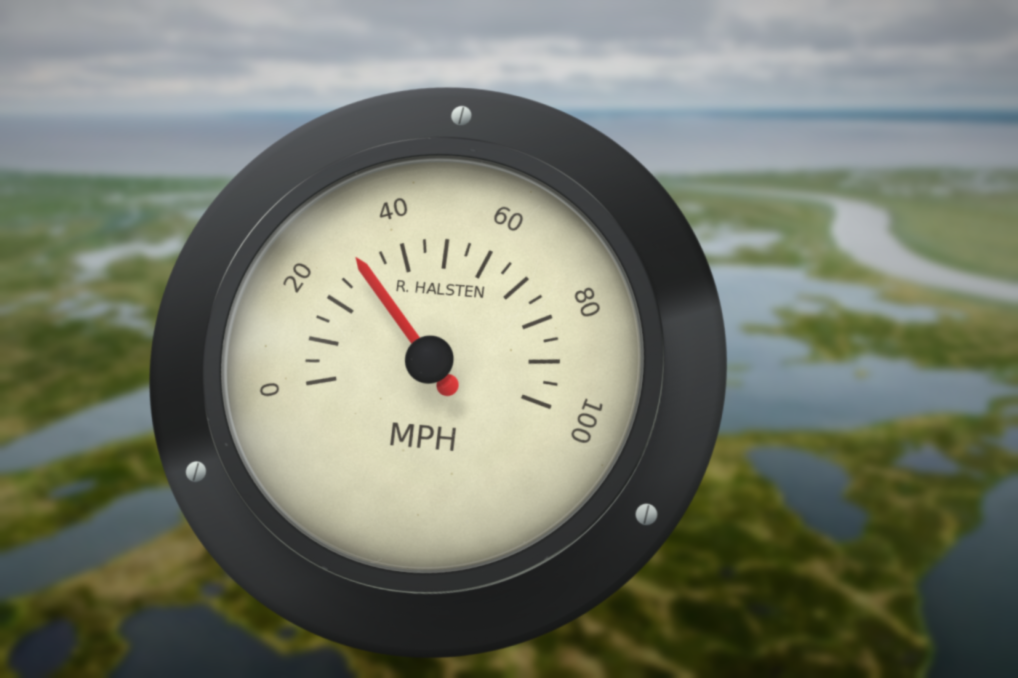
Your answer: 30 (mph)
